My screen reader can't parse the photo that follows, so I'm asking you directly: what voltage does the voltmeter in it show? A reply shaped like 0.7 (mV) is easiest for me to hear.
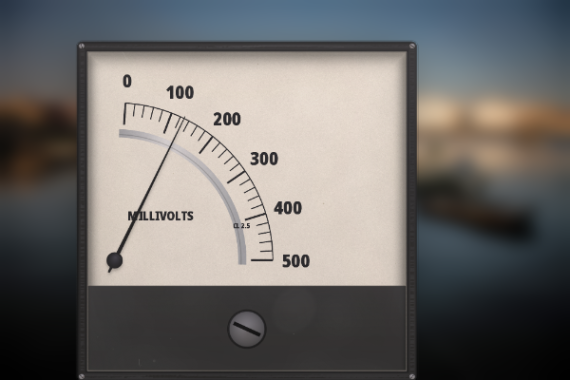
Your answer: 130 (mV)
